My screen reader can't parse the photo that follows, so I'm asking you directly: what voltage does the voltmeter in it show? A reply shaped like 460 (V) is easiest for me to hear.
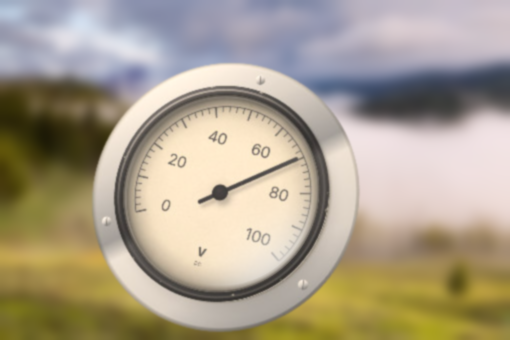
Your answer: 70 (V)
